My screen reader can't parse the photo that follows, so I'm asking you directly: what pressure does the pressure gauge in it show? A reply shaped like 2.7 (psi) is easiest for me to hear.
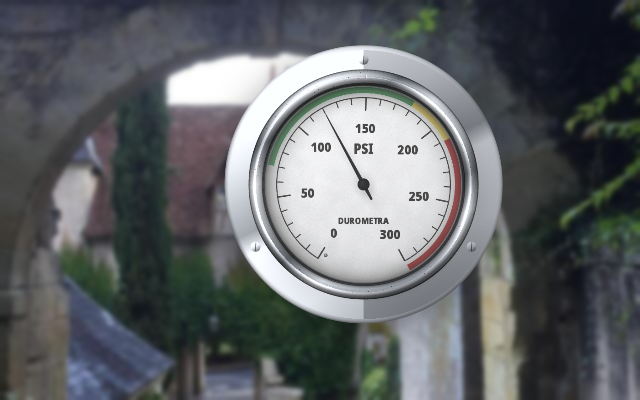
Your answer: 120 (psi)
